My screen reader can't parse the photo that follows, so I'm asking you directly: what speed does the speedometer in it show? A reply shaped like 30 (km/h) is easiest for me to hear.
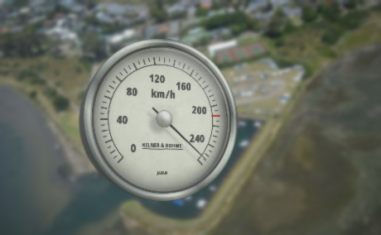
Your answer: 255 (km/h)
